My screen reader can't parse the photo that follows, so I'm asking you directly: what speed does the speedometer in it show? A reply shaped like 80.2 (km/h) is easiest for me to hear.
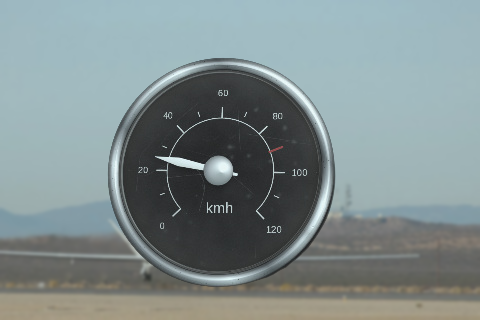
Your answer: 25 (km/h)
